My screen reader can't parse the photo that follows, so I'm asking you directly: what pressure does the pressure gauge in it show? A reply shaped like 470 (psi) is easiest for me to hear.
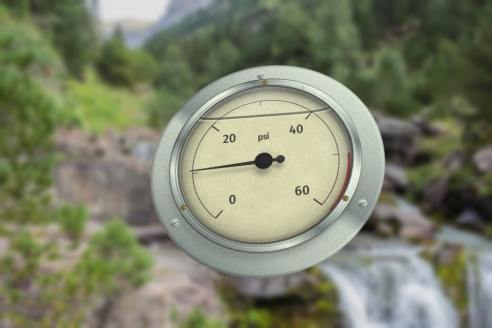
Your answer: 10 (psi)
